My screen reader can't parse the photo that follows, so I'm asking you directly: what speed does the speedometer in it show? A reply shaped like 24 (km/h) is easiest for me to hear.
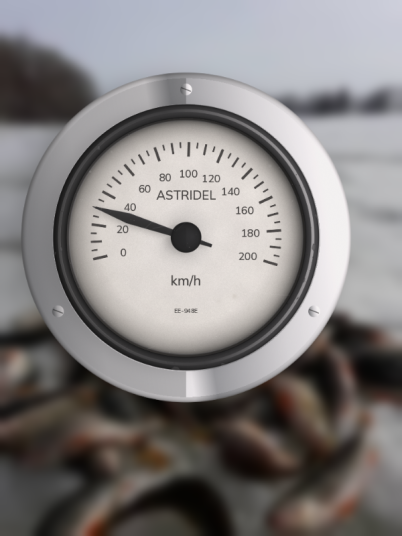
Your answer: 30 (km/h)
